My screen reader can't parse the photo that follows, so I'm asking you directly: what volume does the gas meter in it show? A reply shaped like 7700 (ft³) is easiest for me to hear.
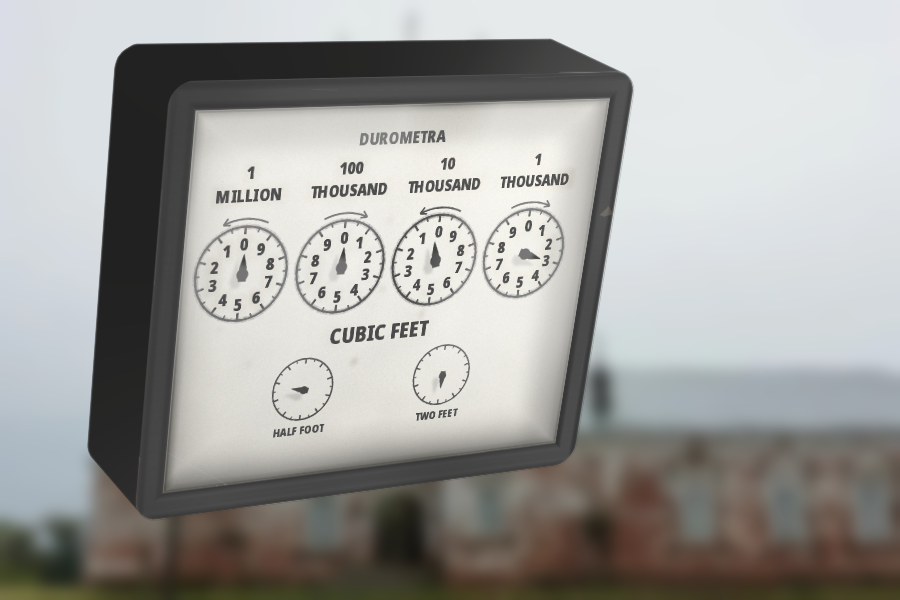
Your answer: 300 (ft³)
